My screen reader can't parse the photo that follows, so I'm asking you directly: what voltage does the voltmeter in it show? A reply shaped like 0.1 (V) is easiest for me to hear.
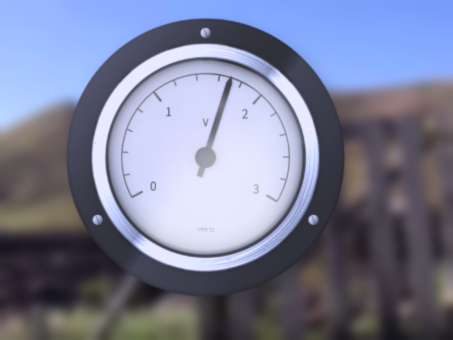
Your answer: 1.7 (V)
